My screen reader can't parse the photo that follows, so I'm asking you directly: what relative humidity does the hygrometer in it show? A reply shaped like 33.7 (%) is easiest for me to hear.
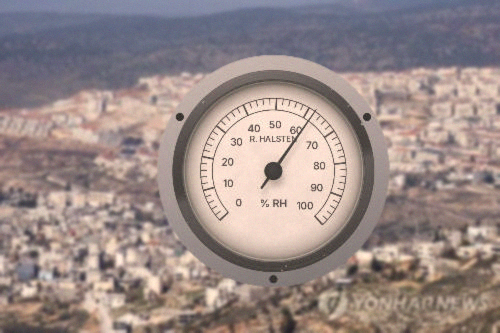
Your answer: 62 (%)
